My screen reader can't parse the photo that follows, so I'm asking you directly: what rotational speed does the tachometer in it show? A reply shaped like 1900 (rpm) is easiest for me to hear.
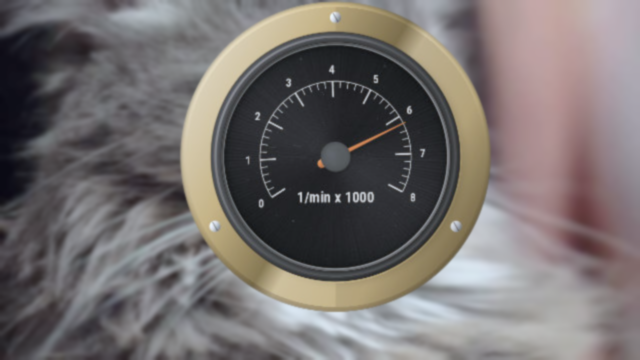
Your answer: 6200 (rpm)
